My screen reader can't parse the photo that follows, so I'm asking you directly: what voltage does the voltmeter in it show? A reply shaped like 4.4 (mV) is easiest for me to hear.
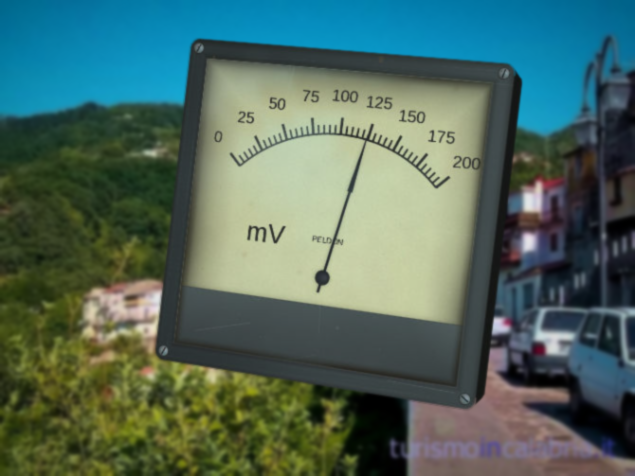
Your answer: 125 (mV)
